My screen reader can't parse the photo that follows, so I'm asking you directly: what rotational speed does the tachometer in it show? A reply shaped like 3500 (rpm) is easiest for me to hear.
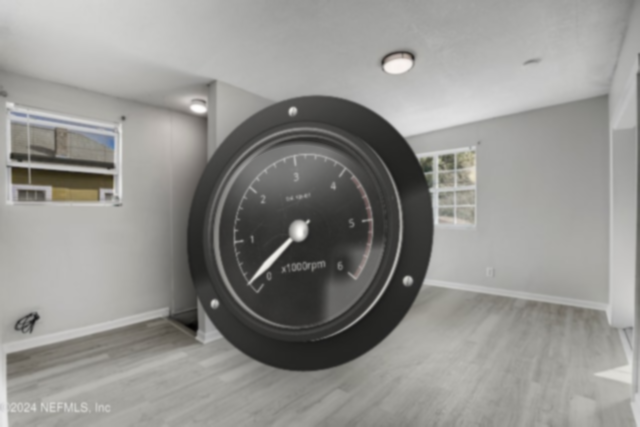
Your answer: 200 (rpm)
